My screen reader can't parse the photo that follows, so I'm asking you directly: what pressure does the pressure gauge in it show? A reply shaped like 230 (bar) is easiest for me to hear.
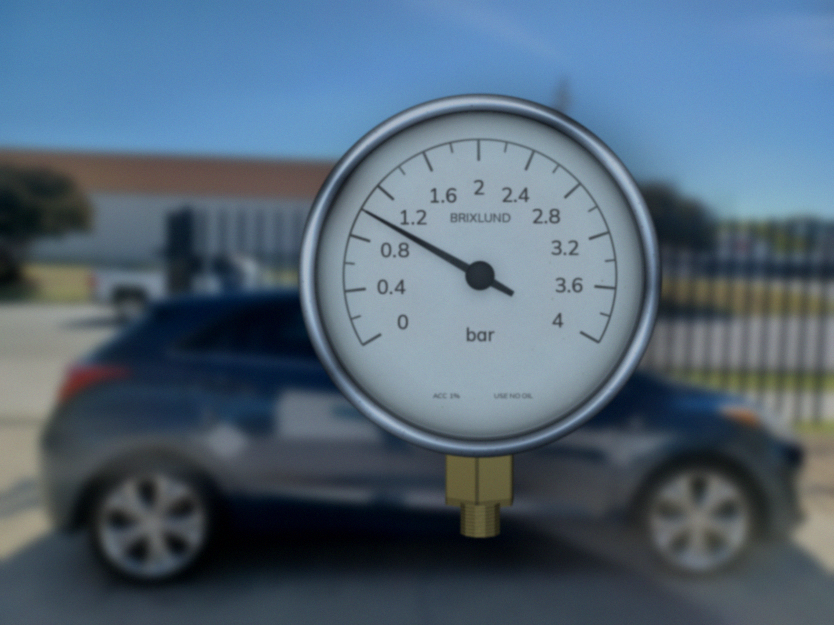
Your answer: 1 (bar)
